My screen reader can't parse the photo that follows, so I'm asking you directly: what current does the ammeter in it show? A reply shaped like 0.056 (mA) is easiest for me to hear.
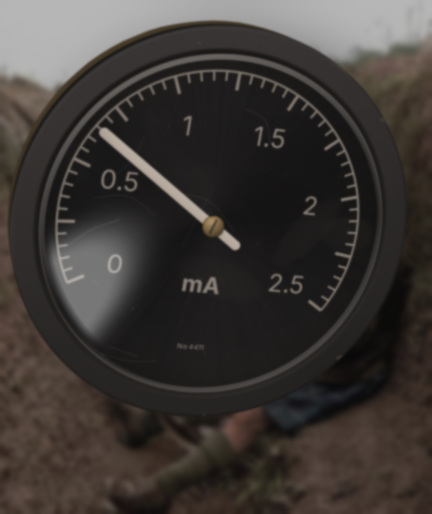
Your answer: 0.65 (mA)
